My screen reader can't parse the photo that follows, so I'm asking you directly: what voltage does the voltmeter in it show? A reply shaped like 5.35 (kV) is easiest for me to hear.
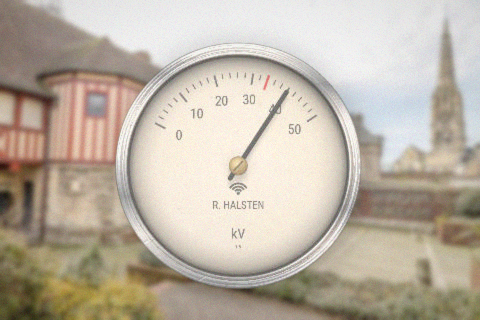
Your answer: 40 (kV)
